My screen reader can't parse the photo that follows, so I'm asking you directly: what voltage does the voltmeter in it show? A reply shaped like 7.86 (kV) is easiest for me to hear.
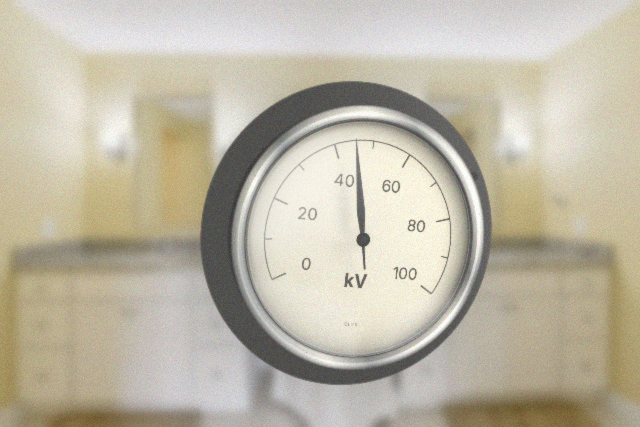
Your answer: 45 (kV)
